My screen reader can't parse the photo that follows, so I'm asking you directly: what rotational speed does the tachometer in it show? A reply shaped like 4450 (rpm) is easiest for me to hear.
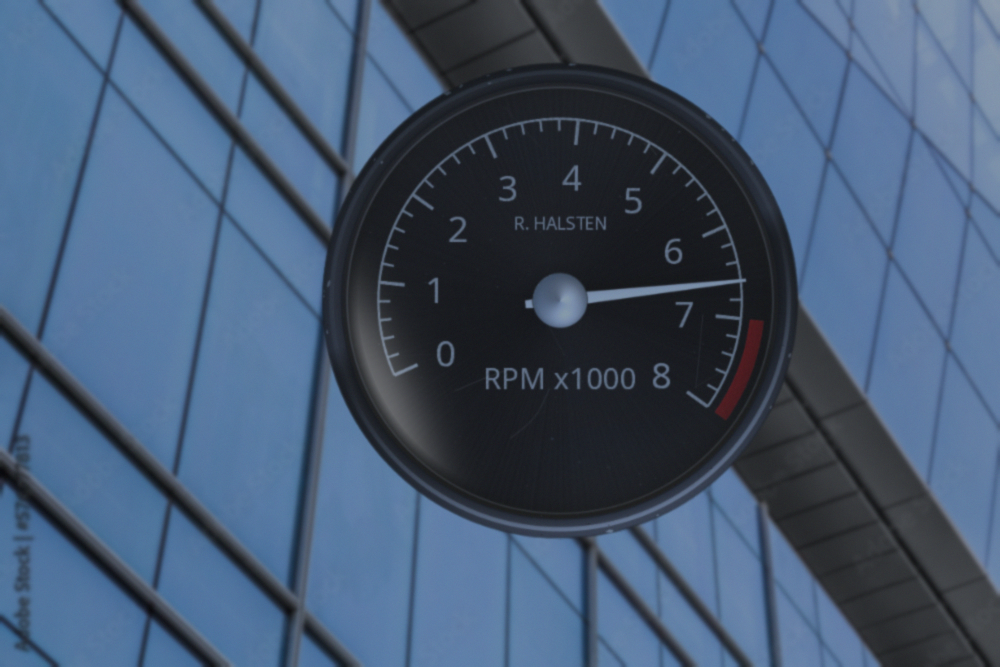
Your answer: 6600 (rpm)
